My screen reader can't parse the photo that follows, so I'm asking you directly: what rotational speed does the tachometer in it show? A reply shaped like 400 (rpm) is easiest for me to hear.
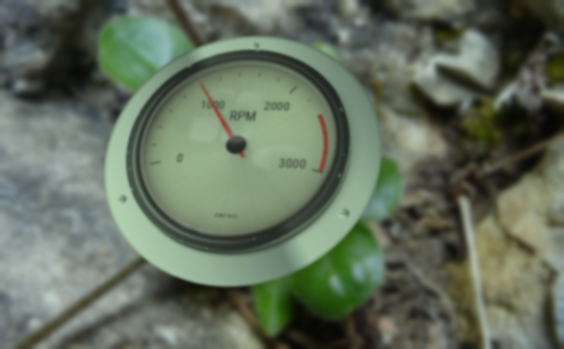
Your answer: 1000 (rpm)
